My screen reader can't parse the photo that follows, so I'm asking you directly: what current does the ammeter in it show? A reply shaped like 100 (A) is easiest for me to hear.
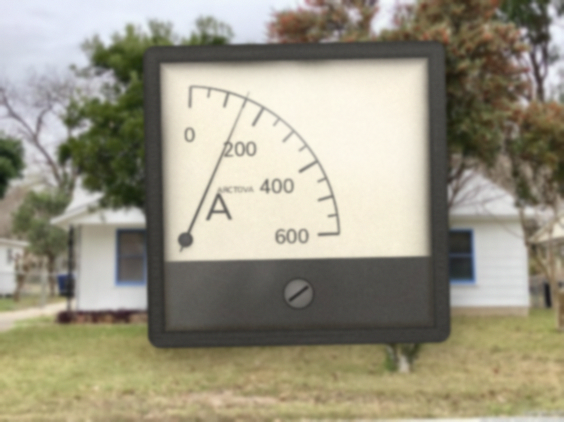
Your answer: 150 (A)
